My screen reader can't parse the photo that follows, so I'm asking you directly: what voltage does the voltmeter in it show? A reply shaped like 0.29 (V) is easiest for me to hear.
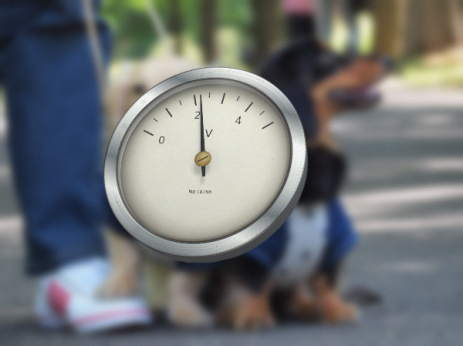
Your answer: 2.25 (V)
